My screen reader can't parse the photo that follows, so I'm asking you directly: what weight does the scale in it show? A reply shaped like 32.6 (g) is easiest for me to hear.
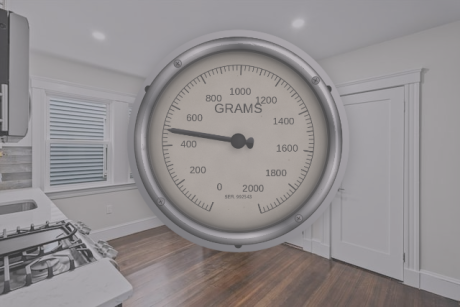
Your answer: 480 (g)
